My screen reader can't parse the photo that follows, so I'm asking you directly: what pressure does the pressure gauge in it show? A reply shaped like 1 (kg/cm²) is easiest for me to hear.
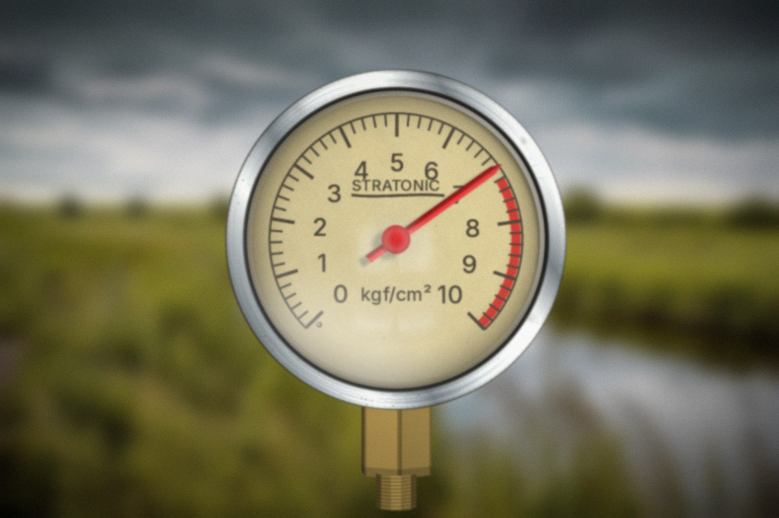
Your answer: 7 (kg/cm²)
